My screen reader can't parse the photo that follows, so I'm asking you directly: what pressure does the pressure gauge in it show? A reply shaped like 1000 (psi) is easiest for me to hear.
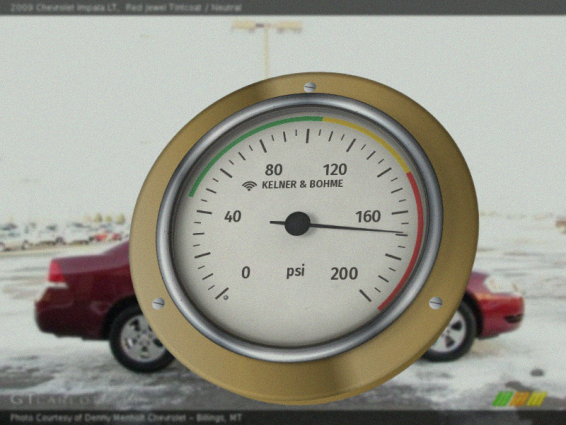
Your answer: 170 (psi)
